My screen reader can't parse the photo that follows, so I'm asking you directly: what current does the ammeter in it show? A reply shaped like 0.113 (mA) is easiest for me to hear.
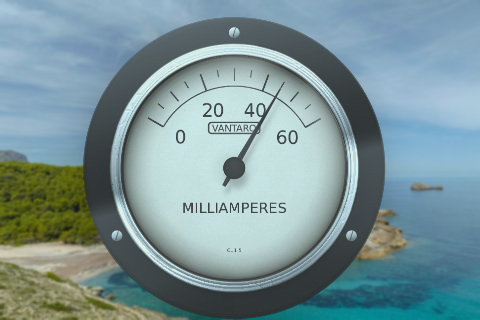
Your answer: 45 (mA)
